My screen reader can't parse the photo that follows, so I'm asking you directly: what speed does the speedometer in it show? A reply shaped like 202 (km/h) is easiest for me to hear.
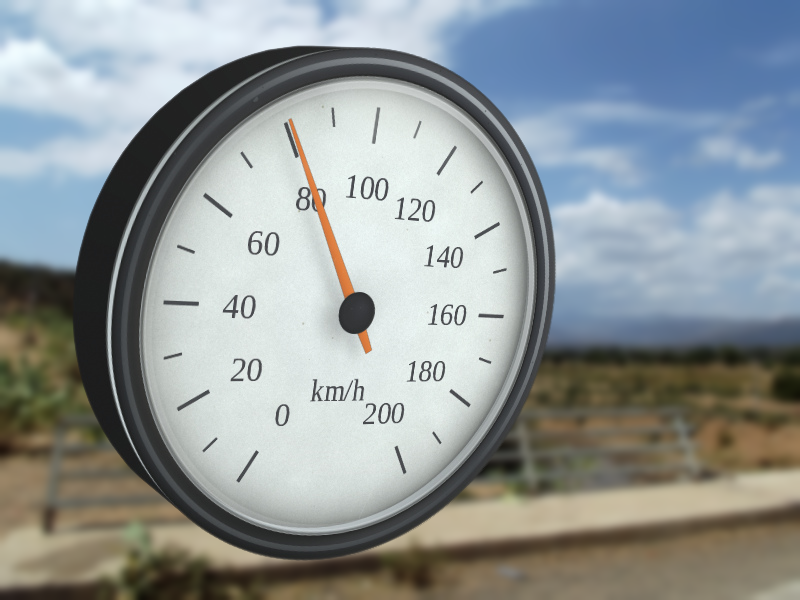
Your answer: 80 (km/h)
